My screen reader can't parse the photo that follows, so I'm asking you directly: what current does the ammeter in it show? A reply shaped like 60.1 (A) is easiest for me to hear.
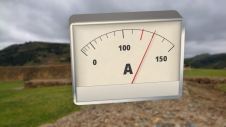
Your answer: 130 (A)
